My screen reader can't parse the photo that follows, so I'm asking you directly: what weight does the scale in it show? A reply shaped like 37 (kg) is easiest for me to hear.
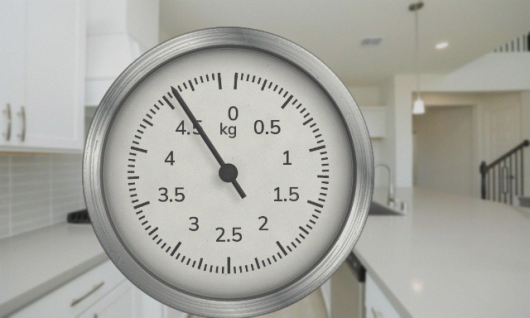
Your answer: 4.6 (kg)
